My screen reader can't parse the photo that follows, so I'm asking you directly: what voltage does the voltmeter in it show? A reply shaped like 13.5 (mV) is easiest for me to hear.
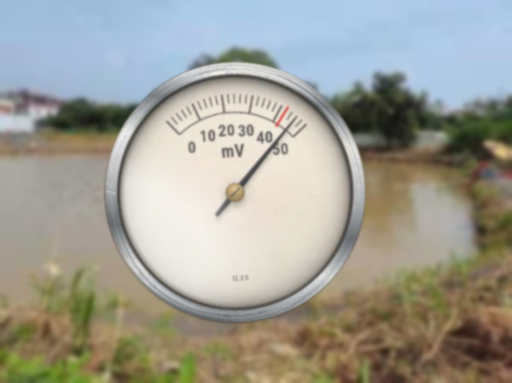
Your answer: 46 (mV)
